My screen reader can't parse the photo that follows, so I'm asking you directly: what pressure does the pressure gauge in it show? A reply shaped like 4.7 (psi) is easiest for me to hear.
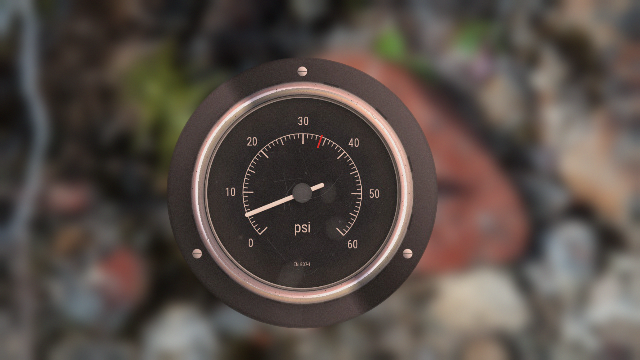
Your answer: 5 (psi)
